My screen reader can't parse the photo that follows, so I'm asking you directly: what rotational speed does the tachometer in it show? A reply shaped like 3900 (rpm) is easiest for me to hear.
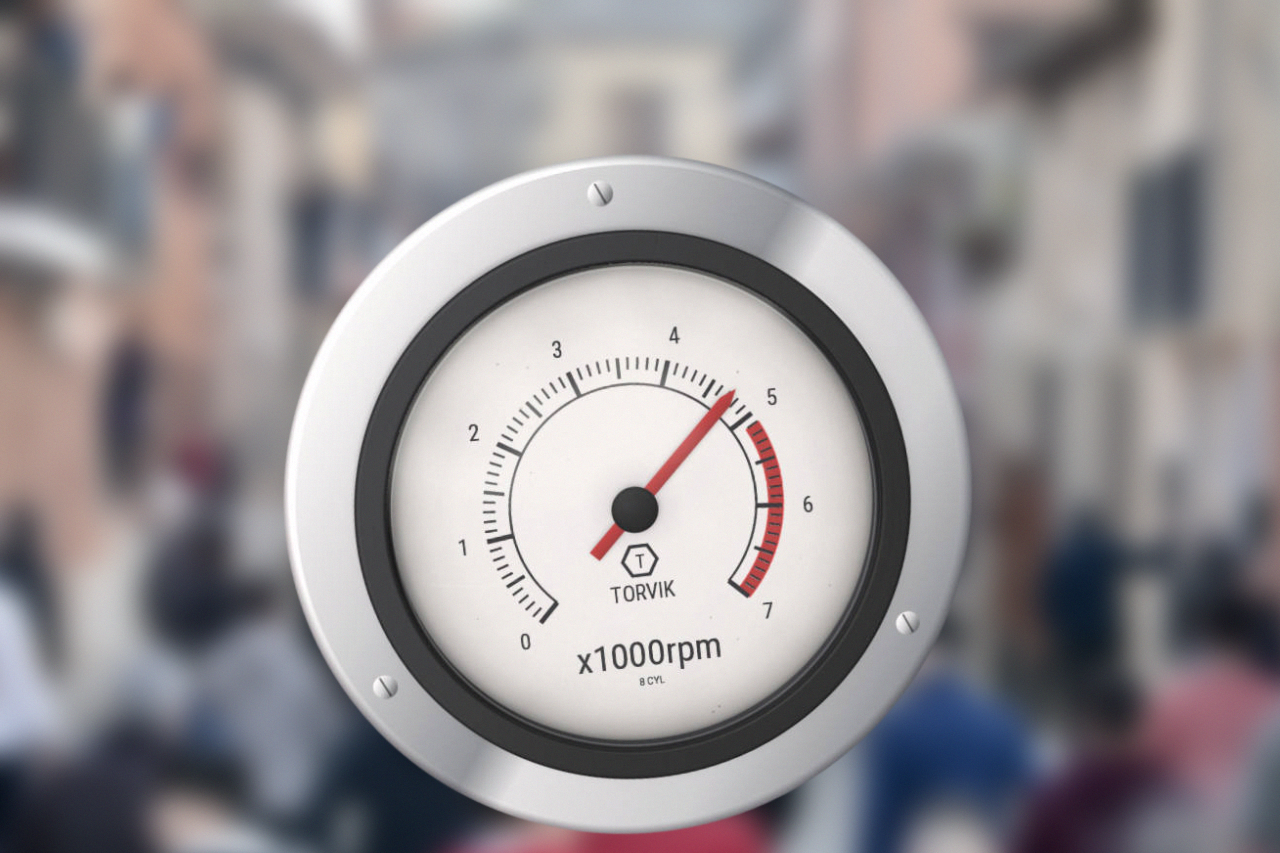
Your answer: 4700 (rpm)
